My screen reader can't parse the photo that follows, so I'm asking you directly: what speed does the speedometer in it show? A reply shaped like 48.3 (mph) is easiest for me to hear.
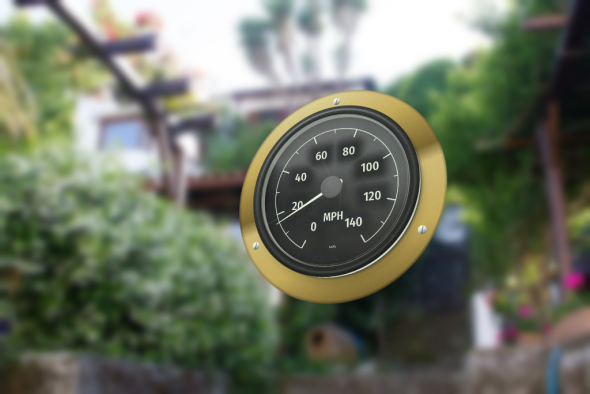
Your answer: 15 (mph)
